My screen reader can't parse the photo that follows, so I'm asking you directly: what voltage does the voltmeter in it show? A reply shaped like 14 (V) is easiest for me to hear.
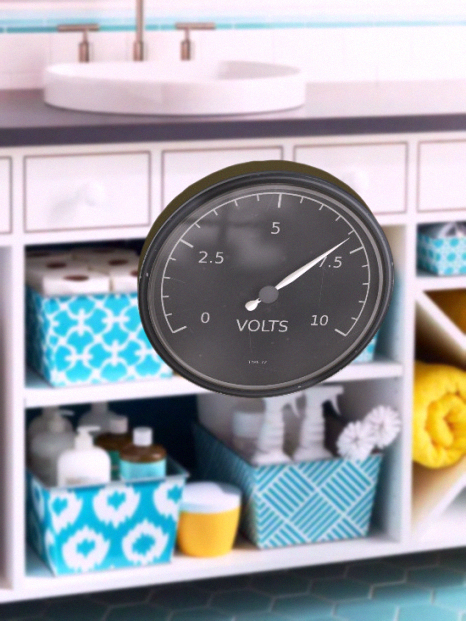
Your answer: 7 (V)
